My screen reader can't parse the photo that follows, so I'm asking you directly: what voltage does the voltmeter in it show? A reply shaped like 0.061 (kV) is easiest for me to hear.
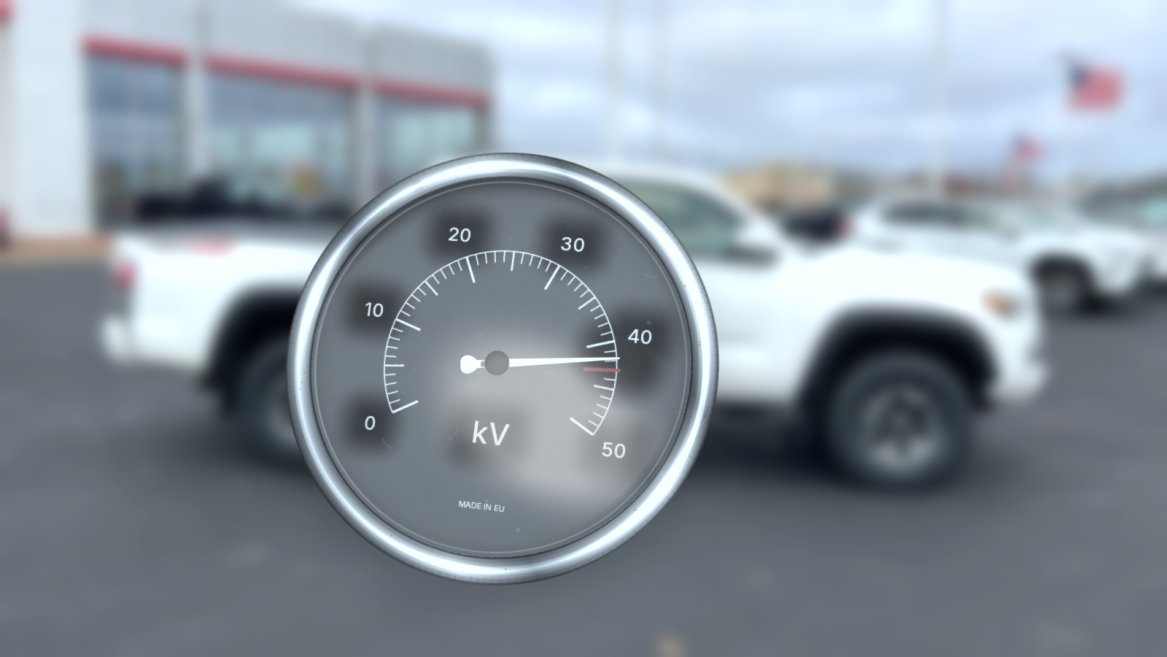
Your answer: 42 (kV)
